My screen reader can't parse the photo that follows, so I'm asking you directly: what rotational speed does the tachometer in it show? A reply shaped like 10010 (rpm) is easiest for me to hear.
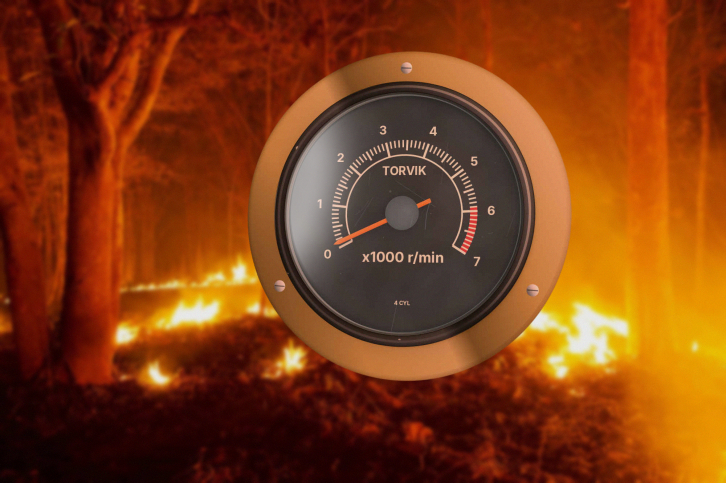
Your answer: 100 (rpm)
